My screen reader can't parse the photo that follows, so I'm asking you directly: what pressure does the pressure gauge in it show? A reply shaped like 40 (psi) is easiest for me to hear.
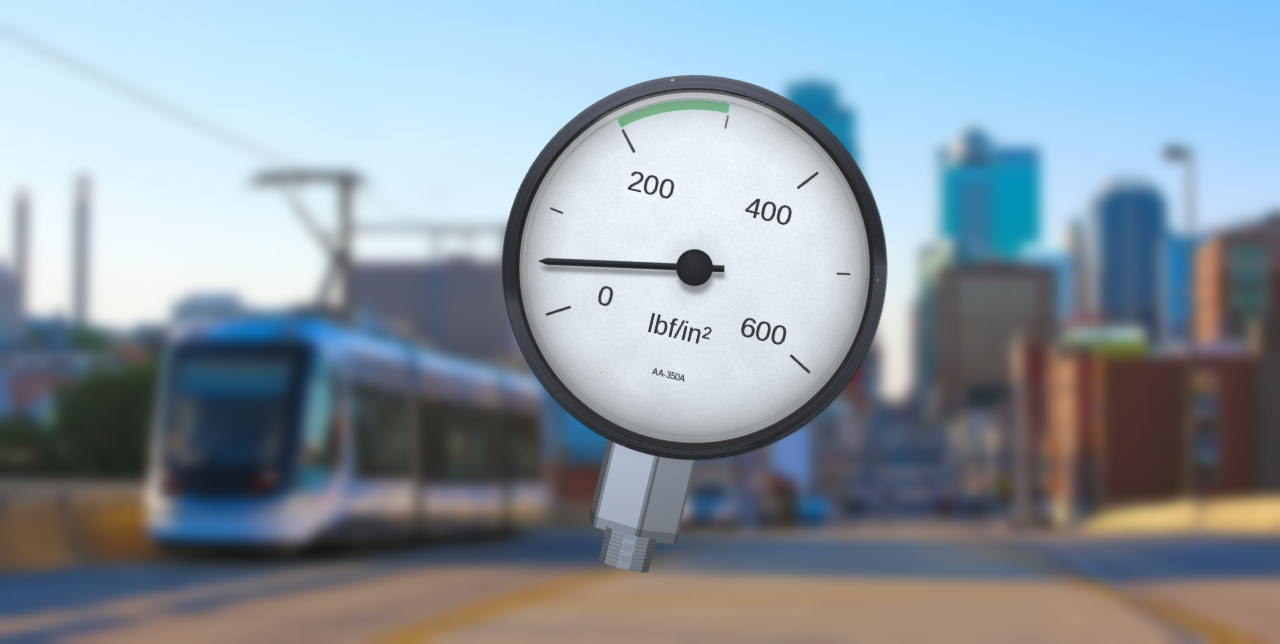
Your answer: 50 (psi)
